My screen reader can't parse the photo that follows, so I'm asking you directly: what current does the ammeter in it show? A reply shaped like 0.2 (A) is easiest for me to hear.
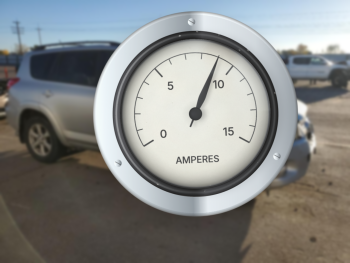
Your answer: 9 (A)
